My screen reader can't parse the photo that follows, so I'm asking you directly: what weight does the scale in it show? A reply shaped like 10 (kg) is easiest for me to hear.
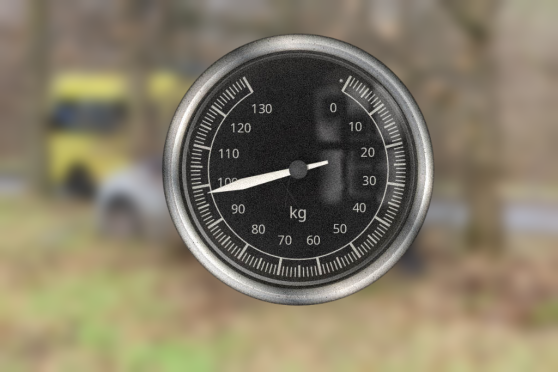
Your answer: 98 (kg)
